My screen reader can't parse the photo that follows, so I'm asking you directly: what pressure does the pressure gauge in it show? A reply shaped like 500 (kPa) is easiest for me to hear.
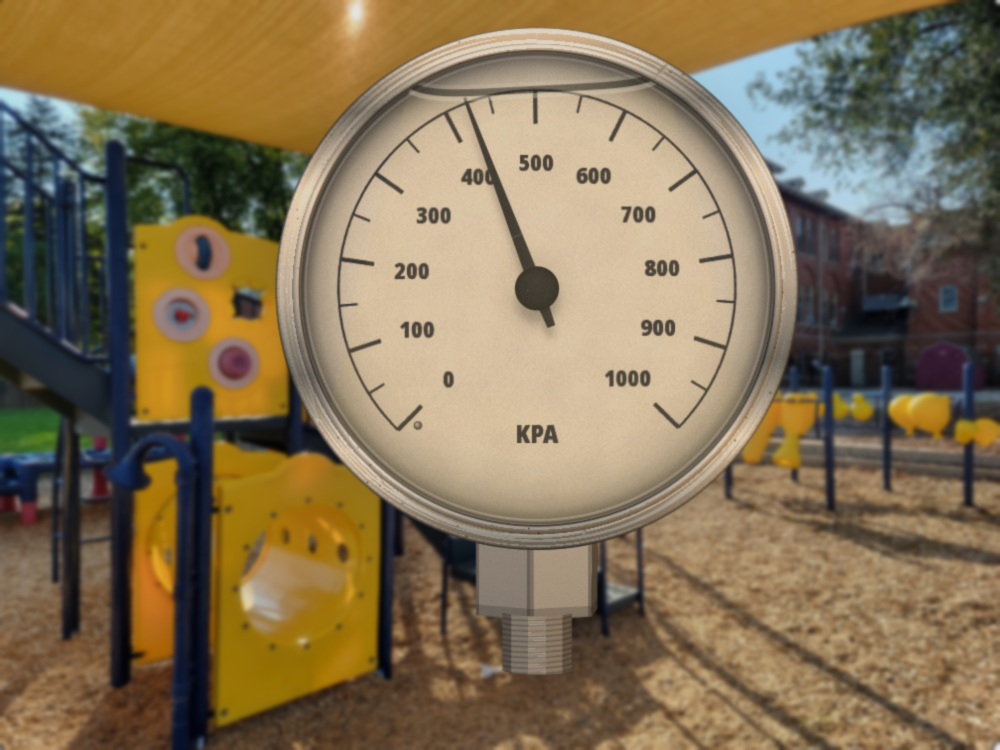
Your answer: 425 (kPa)
